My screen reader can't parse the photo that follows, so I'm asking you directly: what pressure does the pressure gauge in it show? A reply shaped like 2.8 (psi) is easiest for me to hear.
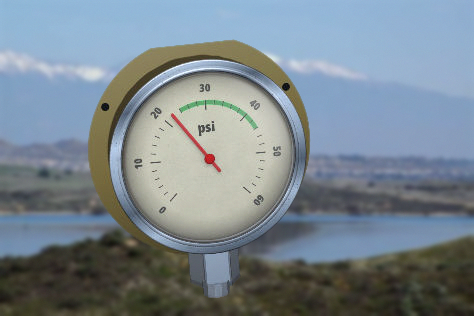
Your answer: 22 (psi)
